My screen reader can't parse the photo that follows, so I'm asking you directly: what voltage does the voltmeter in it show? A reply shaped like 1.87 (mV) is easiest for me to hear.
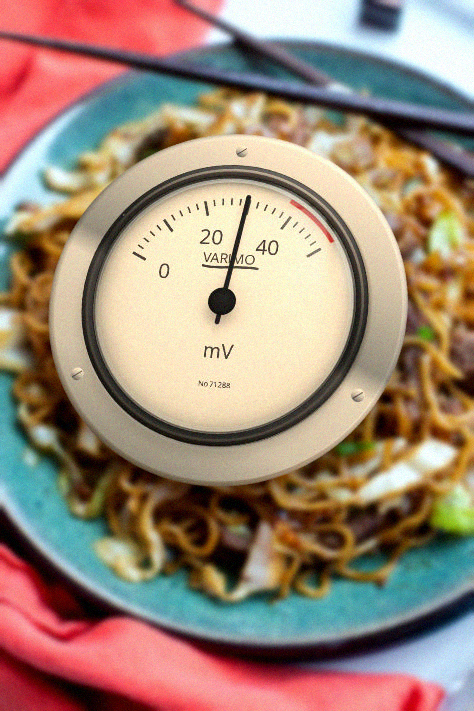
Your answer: 30 (mV)
